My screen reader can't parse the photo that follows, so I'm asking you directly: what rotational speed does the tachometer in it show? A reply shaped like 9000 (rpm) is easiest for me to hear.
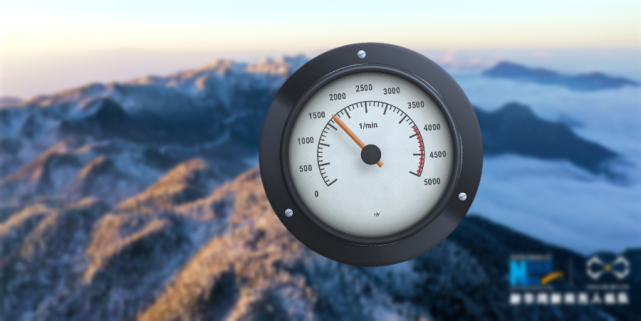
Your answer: 1700 (rpm)
